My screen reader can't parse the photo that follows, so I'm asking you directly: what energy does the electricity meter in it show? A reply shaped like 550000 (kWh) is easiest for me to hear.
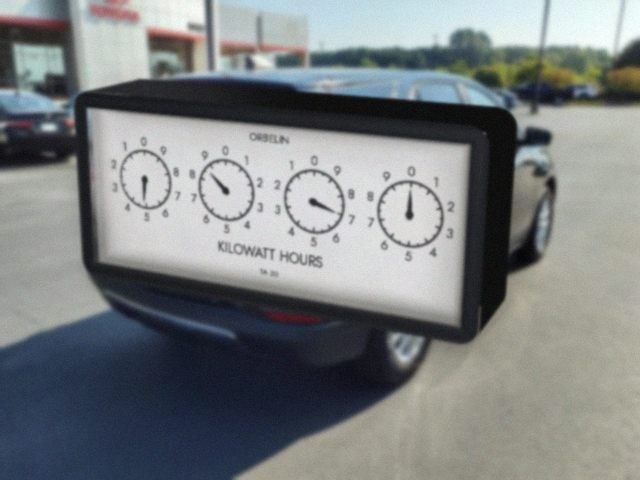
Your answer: 4870 (kWh)
